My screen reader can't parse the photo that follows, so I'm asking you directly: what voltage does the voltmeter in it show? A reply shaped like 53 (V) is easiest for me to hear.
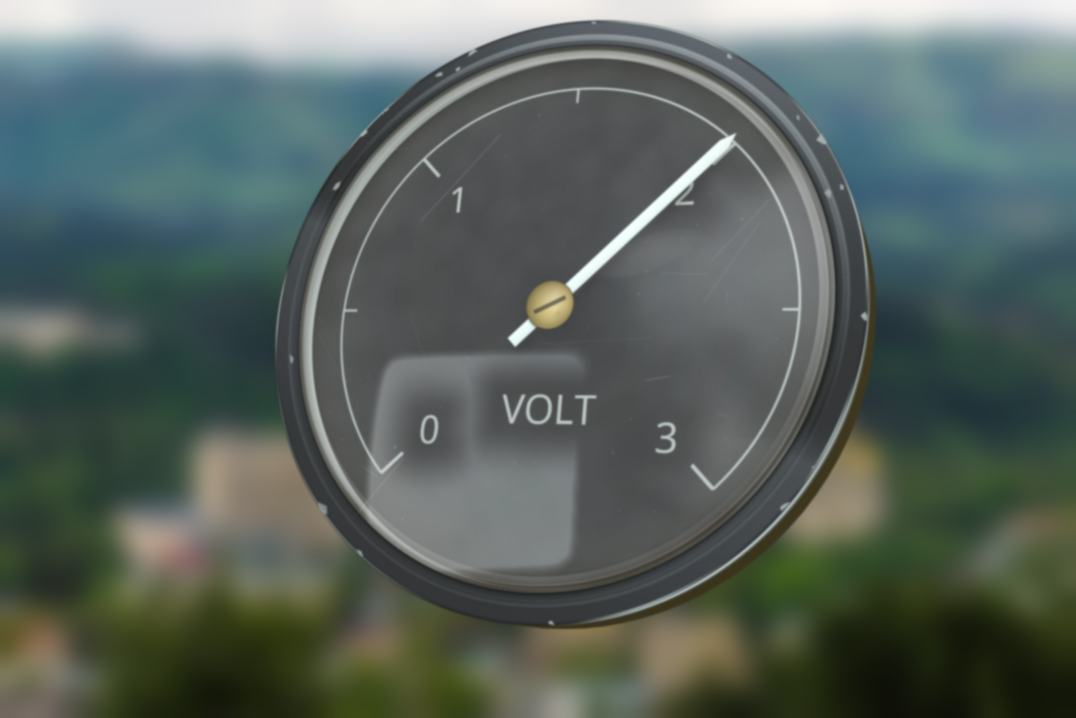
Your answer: 2 (V)
